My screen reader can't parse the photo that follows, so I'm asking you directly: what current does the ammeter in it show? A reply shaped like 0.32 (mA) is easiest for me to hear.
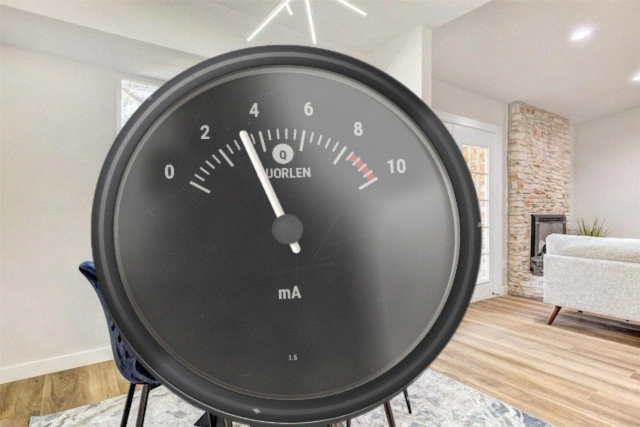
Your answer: 3.2 (mA)
